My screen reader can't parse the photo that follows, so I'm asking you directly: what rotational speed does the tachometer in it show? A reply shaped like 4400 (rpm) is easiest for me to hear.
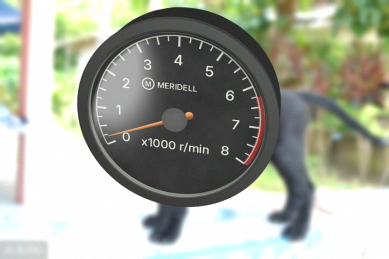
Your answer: 250 (rpm)
